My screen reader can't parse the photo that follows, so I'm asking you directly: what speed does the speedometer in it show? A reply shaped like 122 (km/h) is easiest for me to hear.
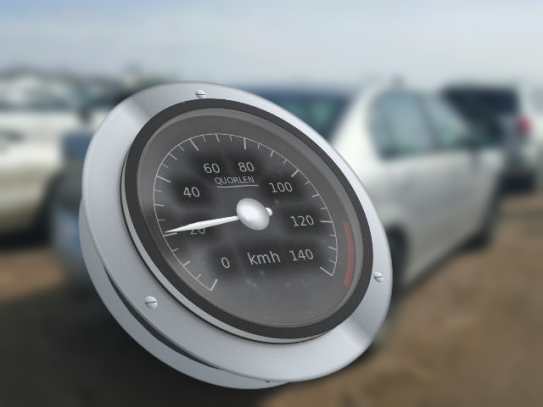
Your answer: 20 (km/h)
